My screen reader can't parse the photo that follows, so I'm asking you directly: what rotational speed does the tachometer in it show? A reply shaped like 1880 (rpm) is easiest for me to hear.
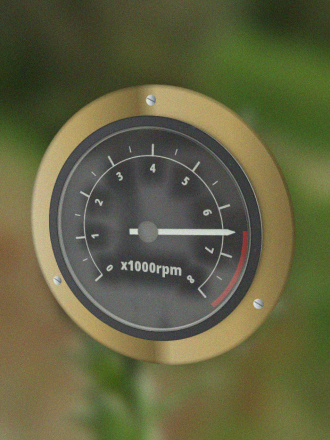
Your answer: 6500 (rpm)
